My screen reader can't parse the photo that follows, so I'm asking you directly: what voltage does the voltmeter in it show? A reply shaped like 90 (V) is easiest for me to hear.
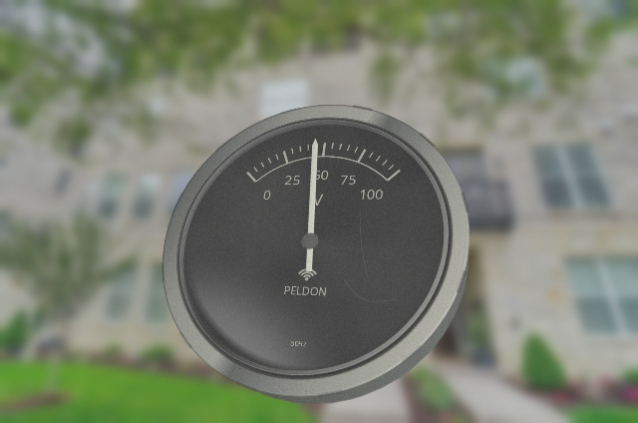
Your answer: 45 (V)
